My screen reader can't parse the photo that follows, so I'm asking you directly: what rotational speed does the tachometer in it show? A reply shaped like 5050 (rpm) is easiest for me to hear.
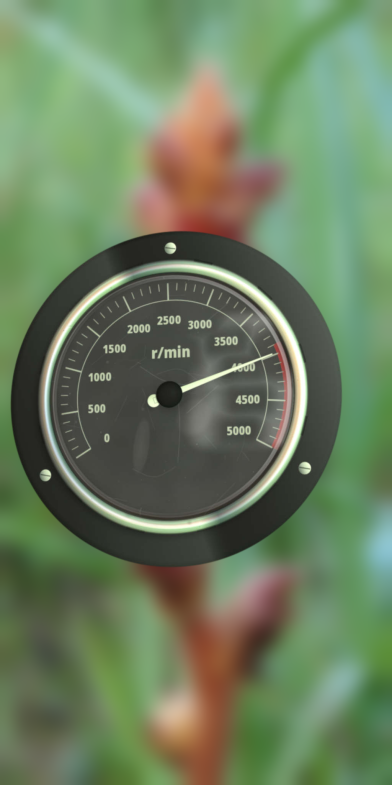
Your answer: 4000 (rpm)
